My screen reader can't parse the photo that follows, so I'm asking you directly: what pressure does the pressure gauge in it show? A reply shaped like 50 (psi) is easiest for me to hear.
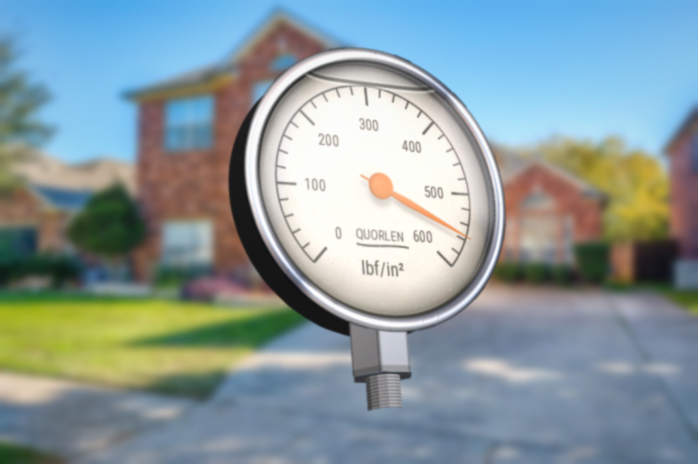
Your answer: 560 (psi)
